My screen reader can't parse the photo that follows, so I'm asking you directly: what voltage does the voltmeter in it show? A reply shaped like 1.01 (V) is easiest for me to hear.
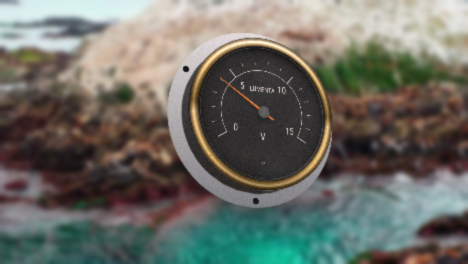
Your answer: 4 (V)
